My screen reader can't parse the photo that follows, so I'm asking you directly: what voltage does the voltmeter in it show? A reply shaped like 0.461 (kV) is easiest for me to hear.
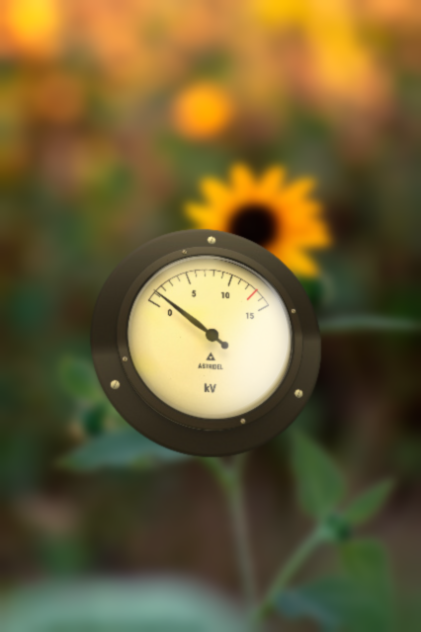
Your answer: 1 (kV)
